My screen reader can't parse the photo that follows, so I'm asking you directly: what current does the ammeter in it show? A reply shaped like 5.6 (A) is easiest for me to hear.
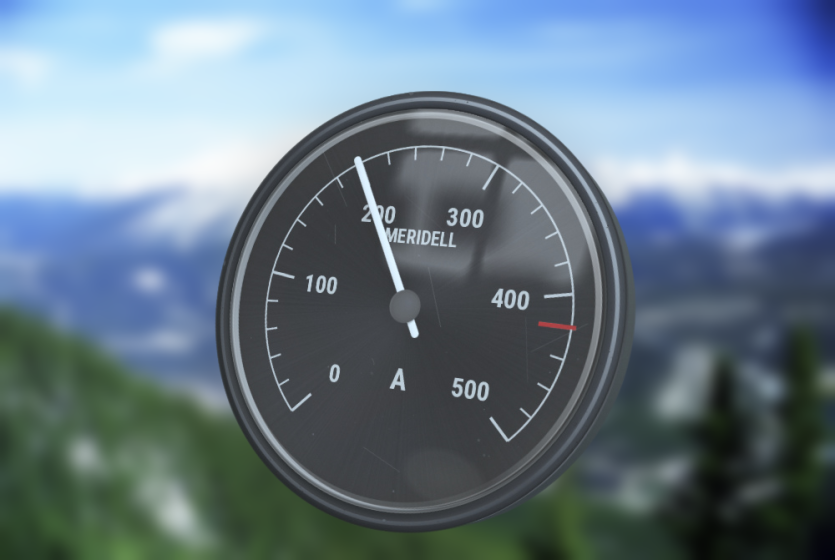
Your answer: 200 (A)
